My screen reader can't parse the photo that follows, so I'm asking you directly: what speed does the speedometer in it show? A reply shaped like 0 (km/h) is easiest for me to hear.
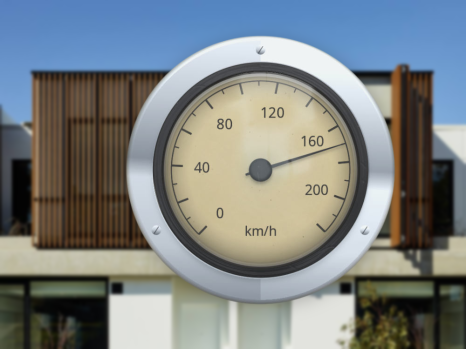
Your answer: 170 (km/h)
